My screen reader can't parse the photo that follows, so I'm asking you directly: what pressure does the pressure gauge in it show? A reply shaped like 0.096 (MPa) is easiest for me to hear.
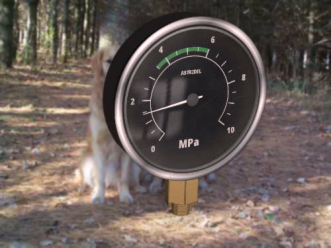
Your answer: 1.5 (MPa)
